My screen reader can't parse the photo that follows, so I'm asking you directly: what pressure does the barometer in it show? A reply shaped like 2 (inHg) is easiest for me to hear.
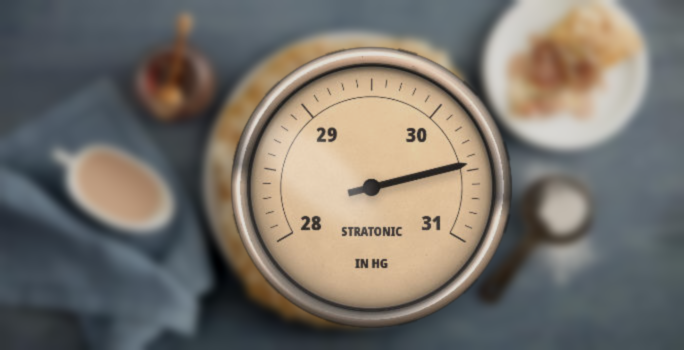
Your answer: 30.45 (inHg)
